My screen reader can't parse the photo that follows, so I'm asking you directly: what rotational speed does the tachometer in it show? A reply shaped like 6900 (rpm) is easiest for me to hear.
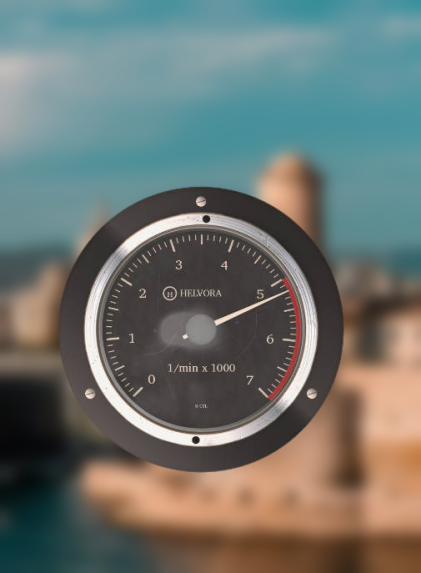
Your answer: 5200 (rpm)
